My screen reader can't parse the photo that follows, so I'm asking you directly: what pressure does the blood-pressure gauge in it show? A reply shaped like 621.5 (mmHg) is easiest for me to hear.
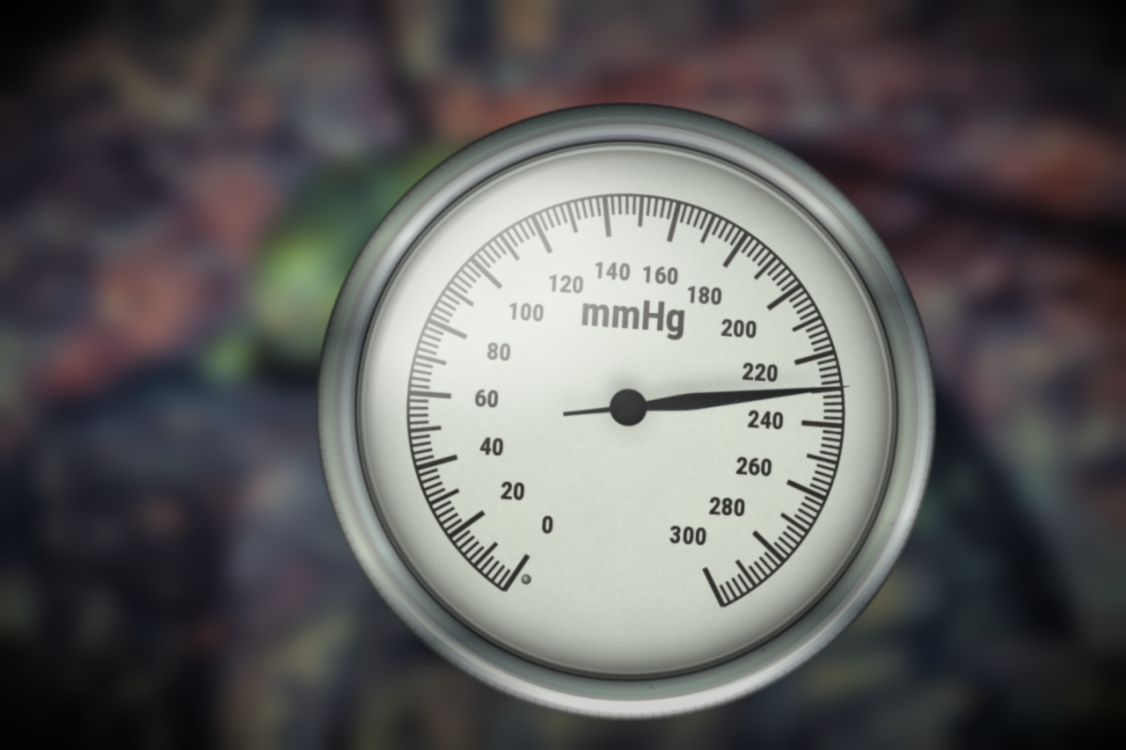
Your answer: 230 (mmHg)
